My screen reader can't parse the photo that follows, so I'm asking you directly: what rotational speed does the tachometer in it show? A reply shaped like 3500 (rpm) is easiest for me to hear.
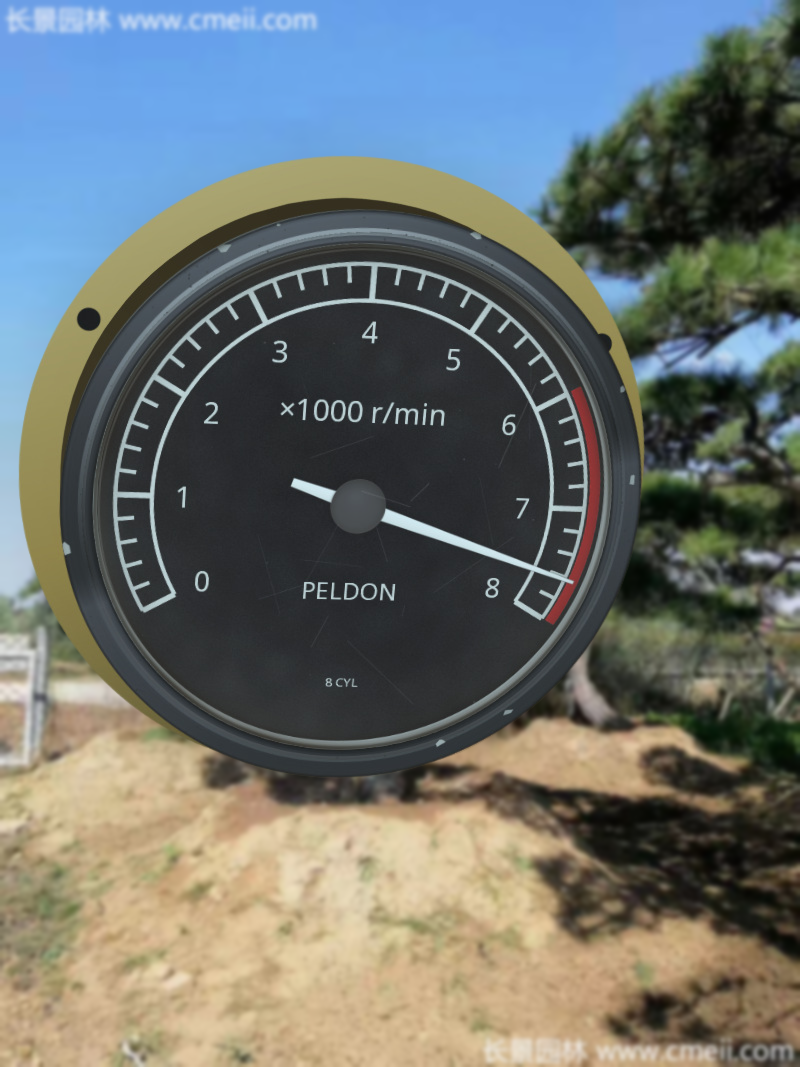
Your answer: 7600 (rpm)
